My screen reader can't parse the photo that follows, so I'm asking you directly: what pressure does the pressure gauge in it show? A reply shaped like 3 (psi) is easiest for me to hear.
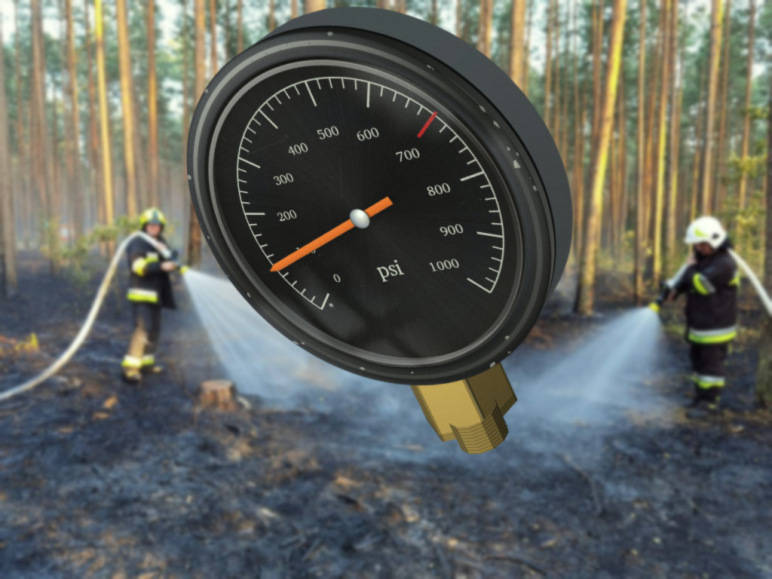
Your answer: 100 (psi)
